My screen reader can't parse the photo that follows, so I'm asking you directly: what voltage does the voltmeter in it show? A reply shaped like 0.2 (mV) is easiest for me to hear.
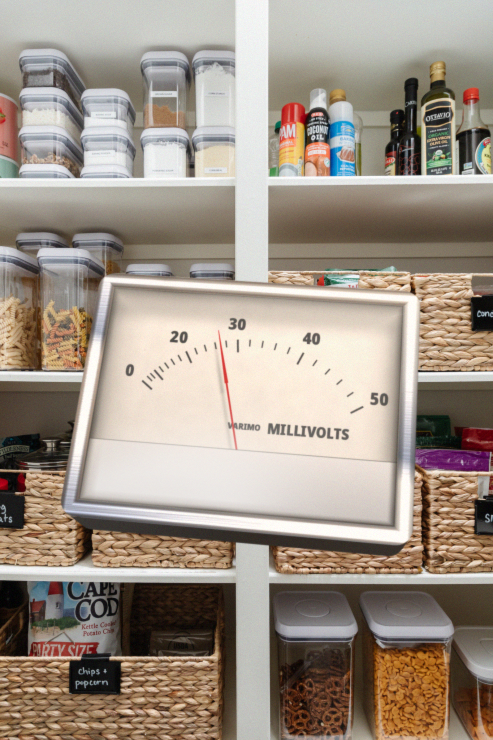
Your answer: 27 (mV)
